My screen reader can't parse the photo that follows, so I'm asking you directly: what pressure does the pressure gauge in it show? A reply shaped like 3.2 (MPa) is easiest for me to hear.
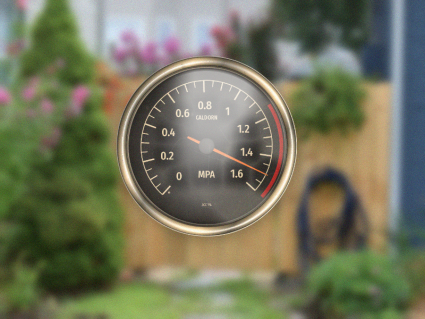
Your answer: 1.5 (MPa)
